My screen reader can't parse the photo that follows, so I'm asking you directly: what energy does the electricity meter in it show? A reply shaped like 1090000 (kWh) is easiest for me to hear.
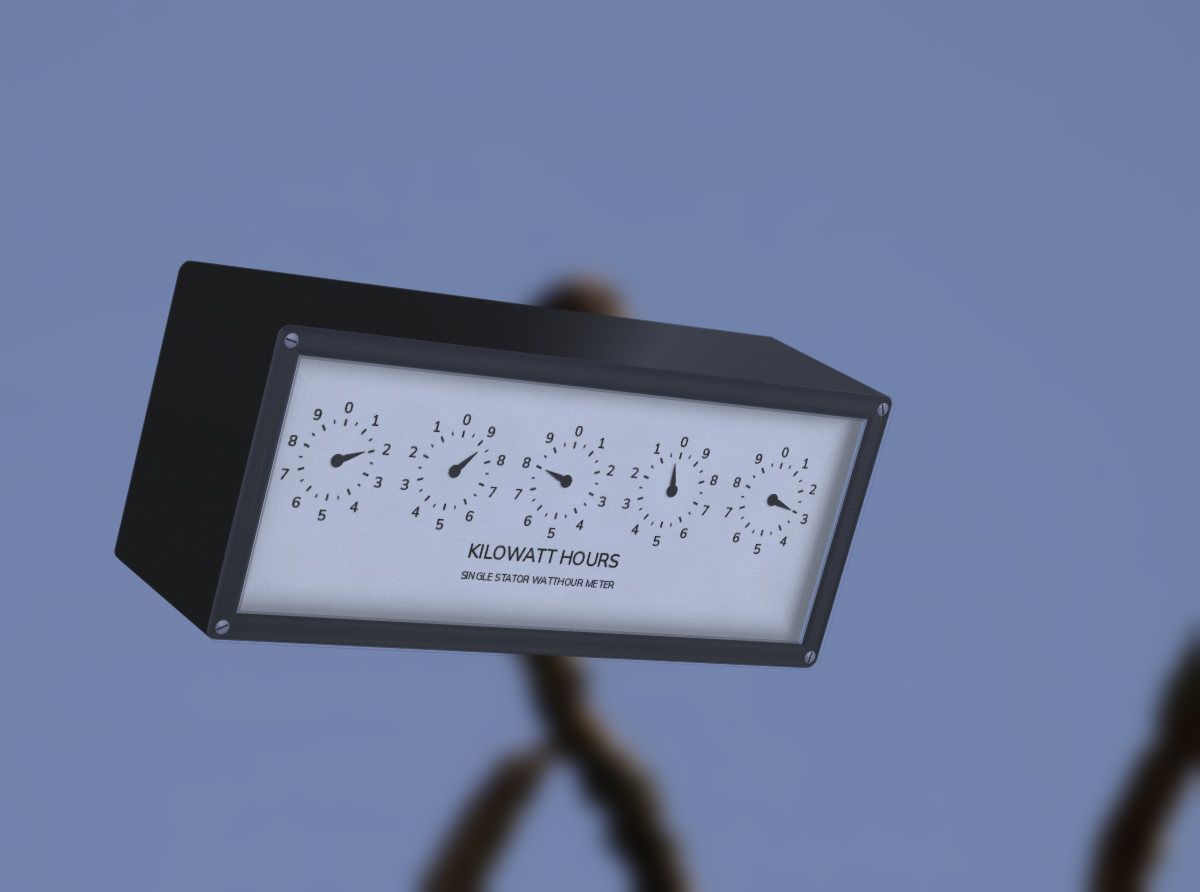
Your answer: 18803 (kWh)
